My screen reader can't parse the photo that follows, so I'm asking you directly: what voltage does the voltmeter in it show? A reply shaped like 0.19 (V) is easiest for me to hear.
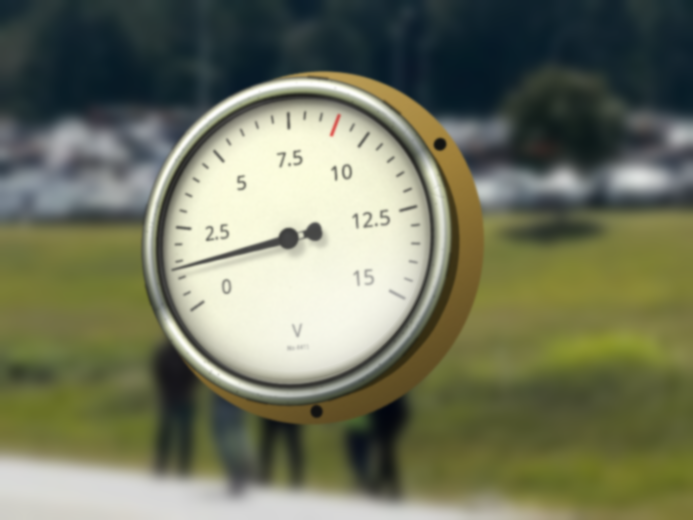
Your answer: 1.25 (V)
